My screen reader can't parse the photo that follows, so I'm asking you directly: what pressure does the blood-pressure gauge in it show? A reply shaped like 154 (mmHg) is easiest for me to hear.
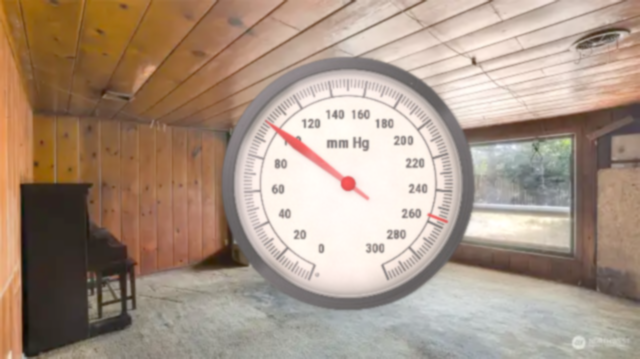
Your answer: 100 (mmHg)
